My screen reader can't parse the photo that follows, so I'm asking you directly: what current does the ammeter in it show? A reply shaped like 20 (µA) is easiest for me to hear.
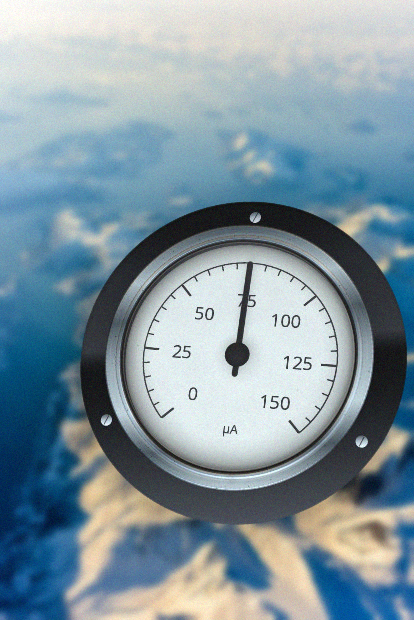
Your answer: 75 (µA)
